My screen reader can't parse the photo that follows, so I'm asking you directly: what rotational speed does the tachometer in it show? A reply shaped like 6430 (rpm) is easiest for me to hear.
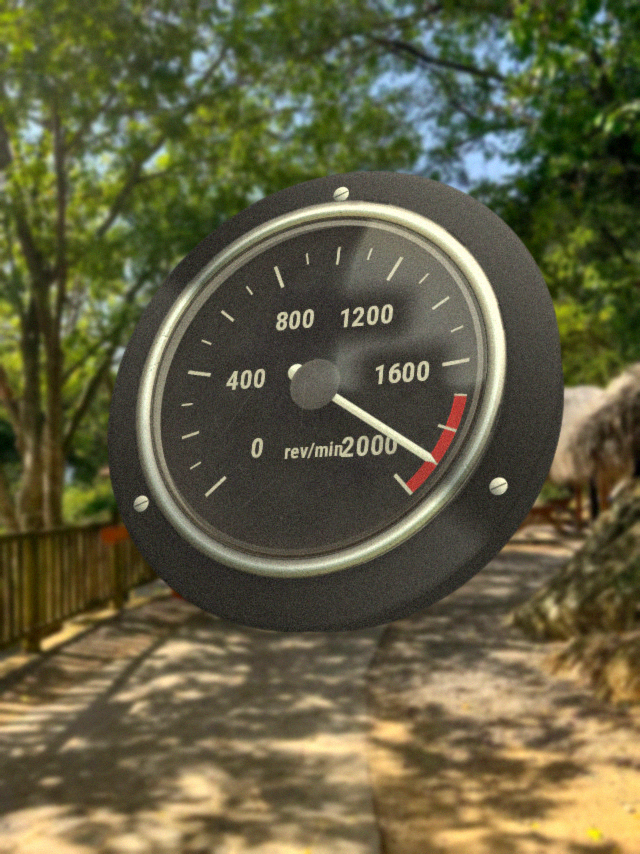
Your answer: 1900 (rpm)
